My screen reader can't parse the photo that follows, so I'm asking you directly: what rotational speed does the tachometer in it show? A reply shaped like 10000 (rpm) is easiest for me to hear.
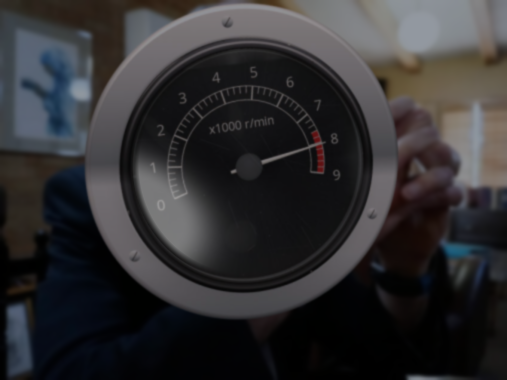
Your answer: 8000 (rpm)
